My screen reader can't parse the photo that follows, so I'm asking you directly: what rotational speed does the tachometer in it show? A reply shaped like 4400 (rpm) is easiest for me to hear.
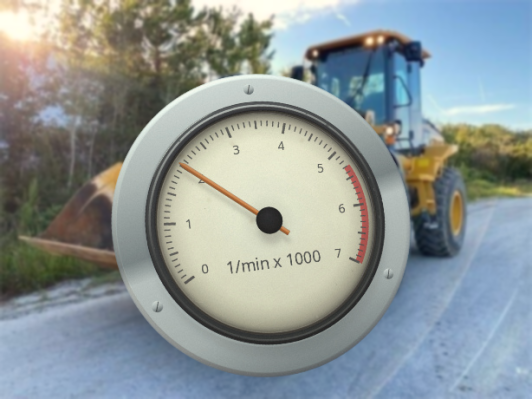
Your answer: 2000 (rpm)
